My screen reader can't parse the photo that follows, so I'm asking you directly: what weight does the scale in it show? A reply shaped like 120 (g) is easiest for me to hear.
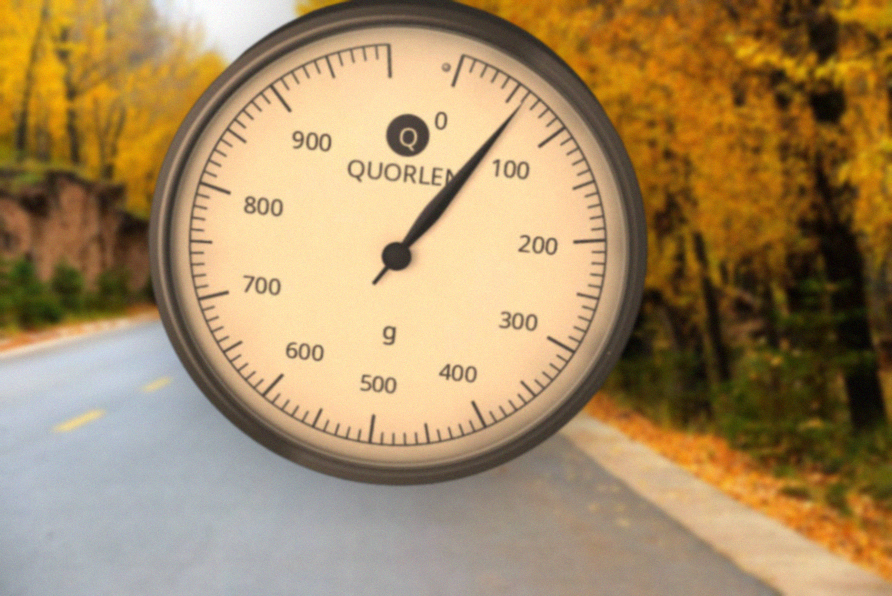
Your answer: 60 (g)
